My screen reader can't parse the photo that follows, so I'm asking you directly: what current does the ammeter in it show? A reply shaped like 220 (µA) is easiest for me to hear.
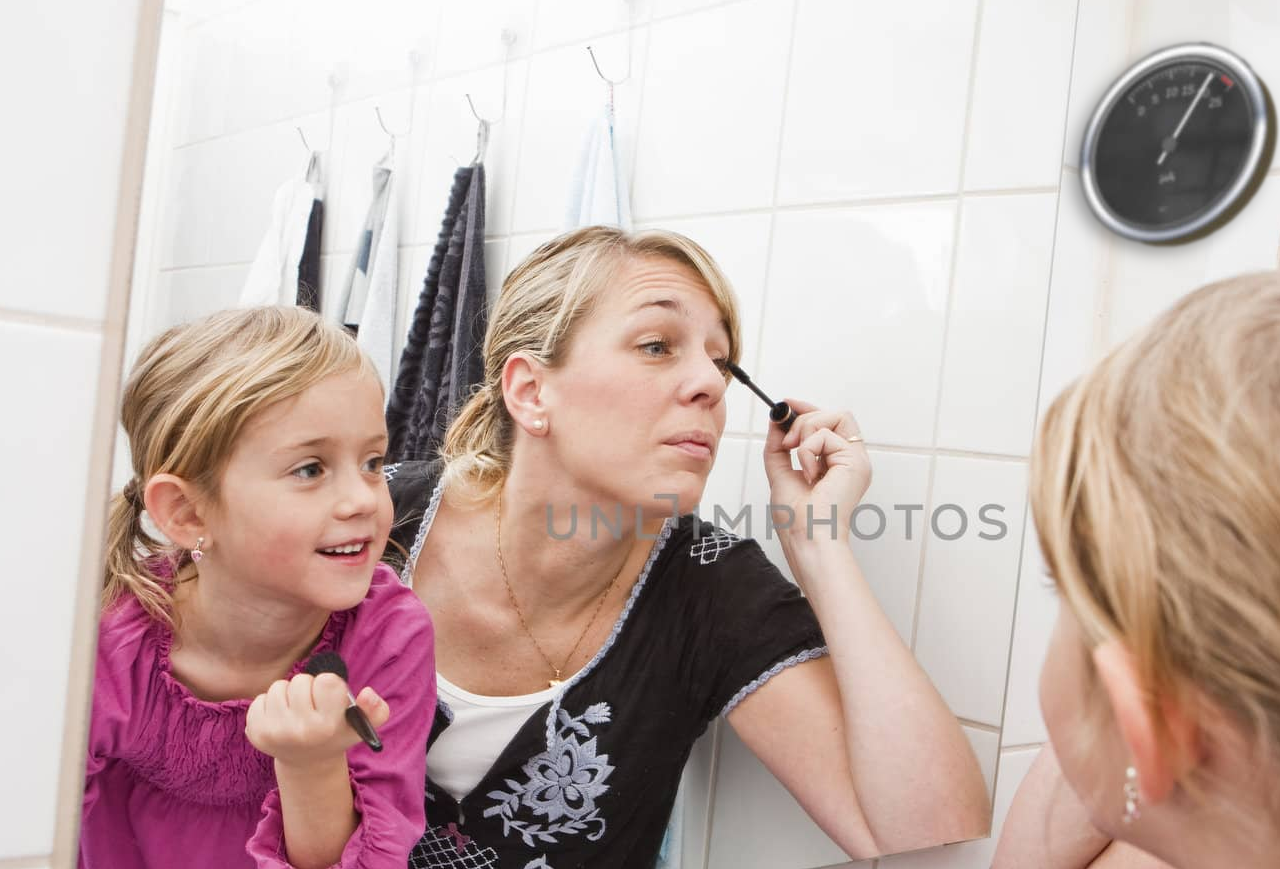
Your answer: 20 (µA)
